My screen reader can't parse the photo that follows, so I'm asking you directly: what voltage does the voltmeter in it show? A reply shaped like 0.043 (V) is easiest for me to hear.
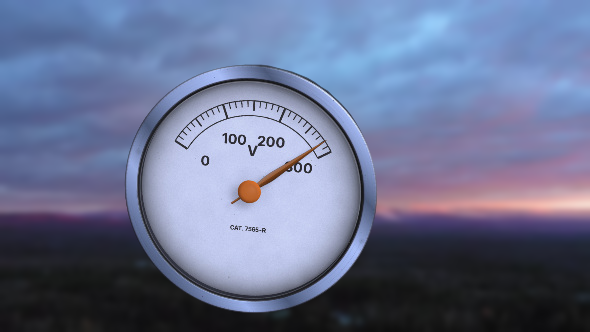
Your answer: 280 (V)
